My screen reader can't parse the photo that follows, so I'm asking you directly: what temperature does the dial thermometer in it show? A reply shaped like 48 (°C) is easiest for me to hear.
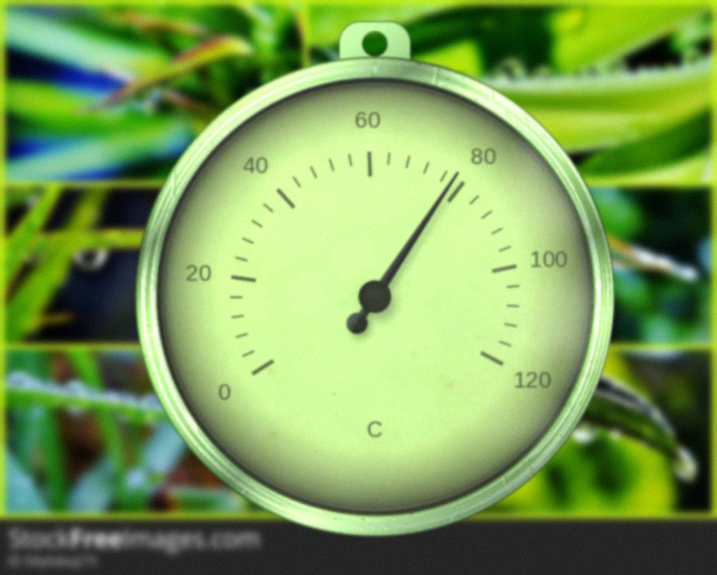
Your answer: 78 (°C)
